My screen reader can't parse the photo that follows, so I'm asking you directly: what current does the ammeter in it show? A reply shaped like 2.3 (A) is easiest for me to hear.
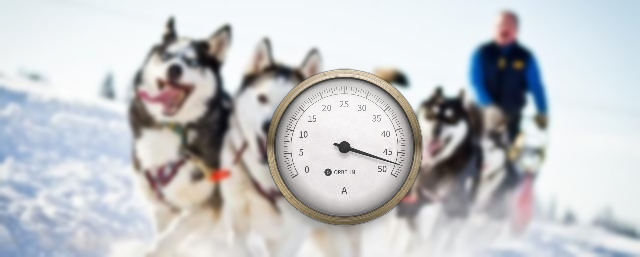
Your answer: 47.5 (A)
